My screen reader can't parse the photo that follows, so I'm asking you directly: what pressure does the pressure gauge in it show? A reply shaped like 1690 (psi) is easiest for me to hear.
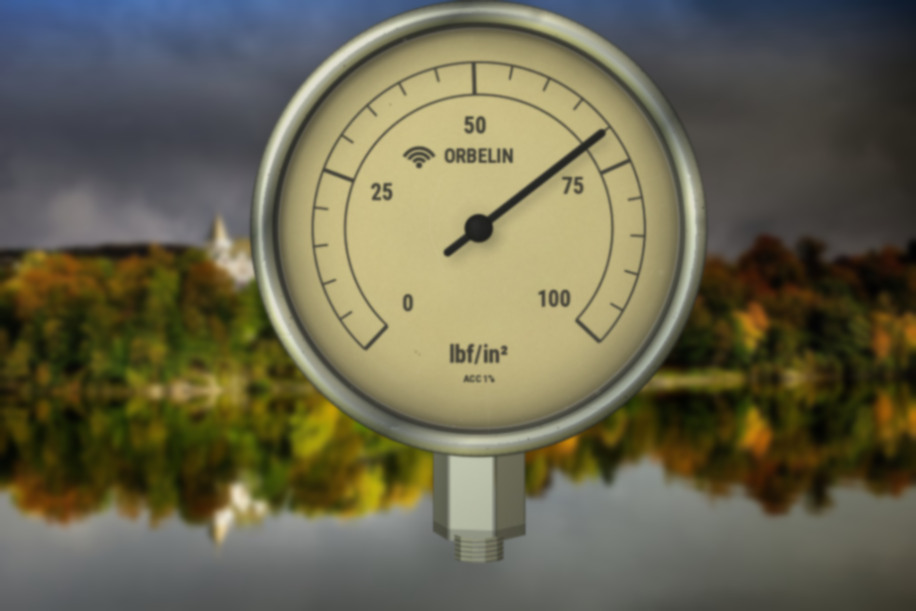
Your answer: 70 (psi)
